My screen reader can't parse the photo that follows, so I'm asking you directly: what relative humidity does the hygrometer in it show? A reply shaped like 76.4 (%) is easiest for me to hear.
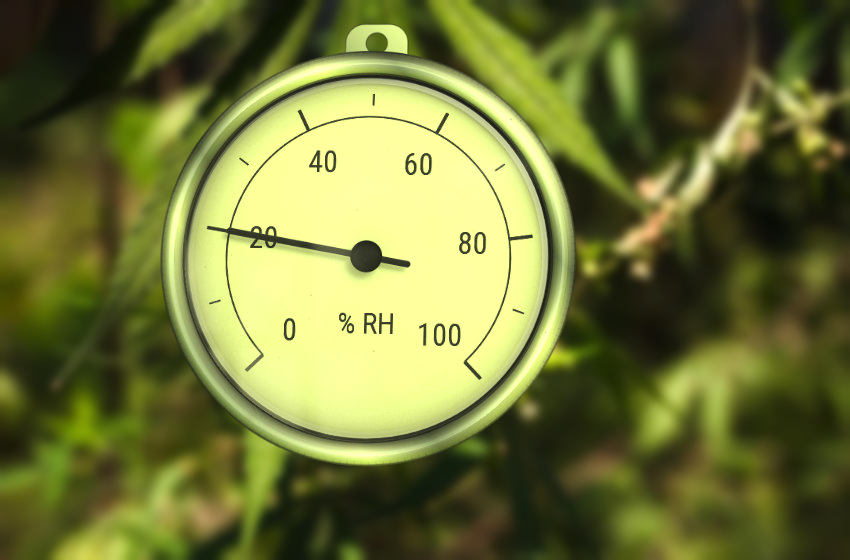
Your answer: 20 (%)
